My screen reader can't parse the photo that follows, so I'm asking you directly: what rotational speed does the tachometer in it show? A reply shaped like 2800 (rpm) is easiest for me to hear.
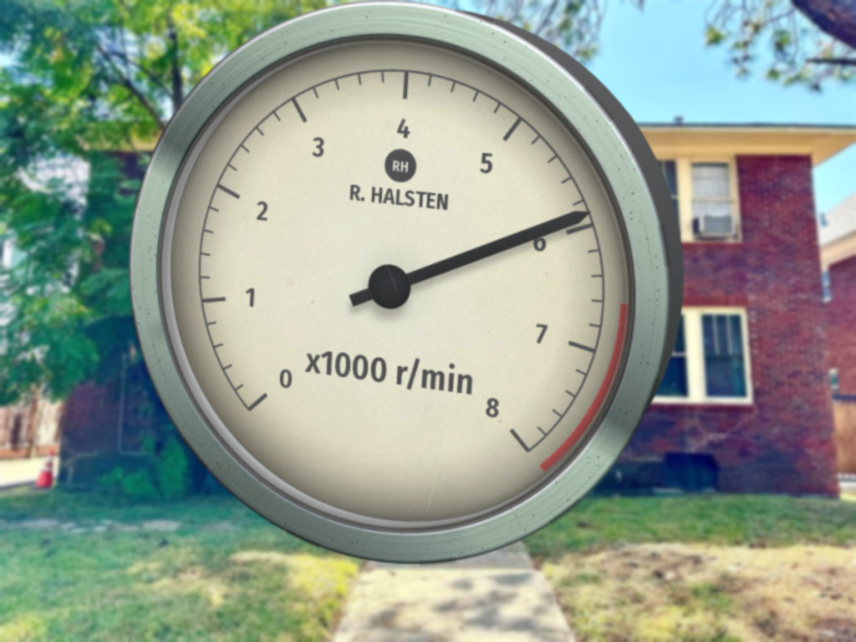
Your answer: 5900 (rpm)
